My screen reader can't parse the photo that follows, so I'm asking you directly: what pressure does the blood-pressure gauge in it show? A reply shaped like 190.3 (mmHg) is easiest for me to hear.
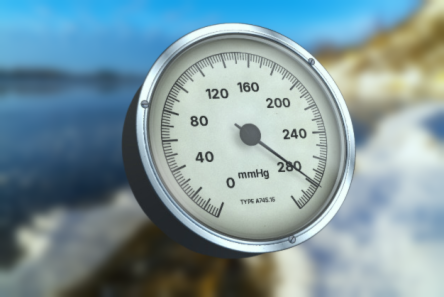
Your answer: 280 (mmHg)
